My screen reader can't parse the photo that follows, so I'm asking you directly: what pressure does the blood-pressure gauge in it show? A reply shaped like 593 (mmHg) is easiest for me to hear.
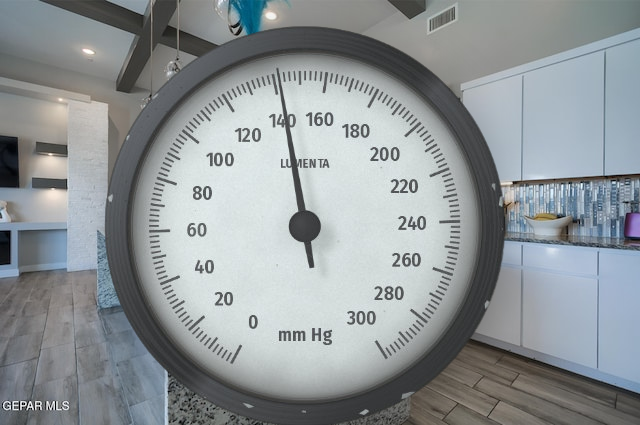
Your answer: 142 (mmHg)
